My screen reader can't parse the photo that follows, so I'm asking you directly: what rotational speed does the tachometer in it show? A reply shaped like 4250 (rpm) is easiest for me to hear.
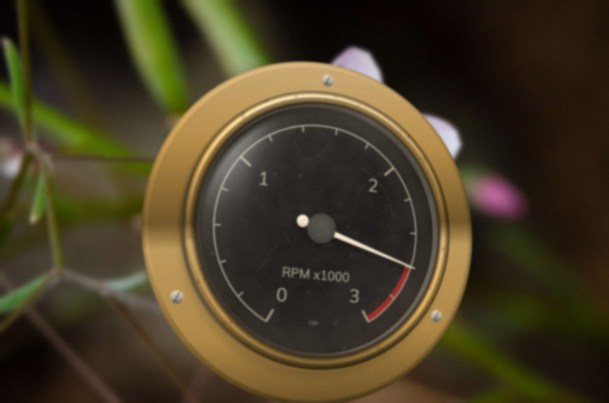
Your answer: 2600 (rpm)
